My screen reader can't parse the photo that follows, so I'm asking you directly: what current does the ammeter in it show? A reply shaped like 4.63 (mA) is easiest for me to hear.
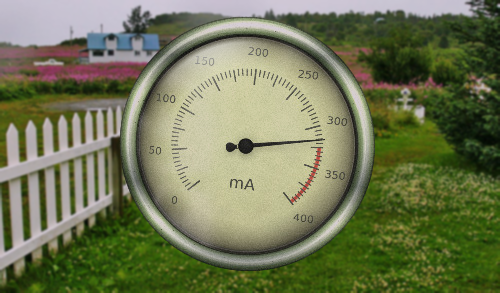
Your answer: 315 (mA)
